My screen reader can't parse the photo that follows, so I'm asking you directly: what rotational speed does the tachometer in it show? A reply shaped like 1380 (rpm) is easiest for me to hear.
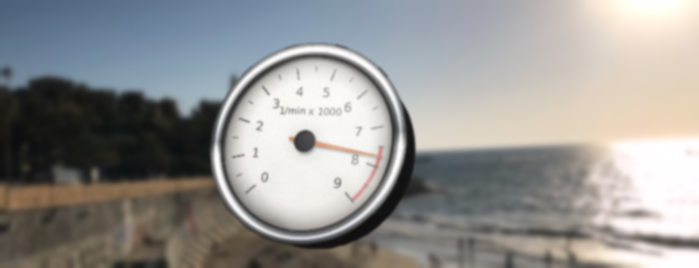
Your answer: 7750 (rpm)
